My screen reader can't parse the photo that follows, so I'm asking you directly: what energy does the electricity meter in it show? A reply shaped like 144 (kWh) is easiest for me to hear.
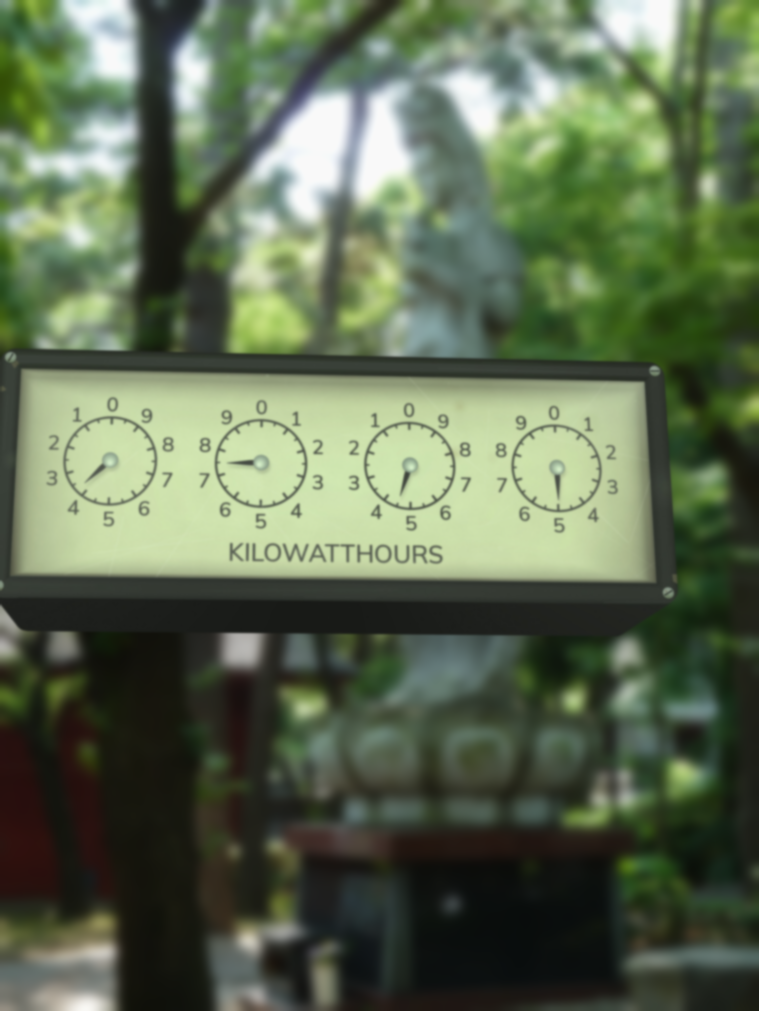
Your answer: 3745 (kWh)
